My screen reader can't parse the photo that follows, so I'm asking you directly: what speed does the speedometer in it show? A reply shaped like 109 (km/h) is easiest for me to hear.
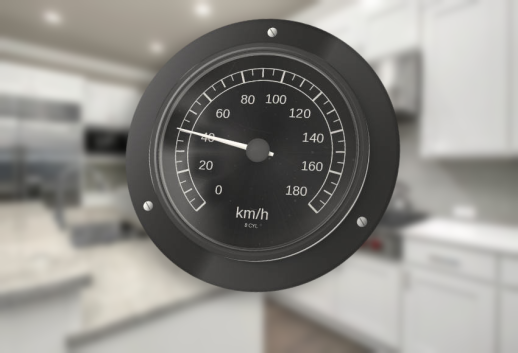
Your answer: 40 (km/h)
